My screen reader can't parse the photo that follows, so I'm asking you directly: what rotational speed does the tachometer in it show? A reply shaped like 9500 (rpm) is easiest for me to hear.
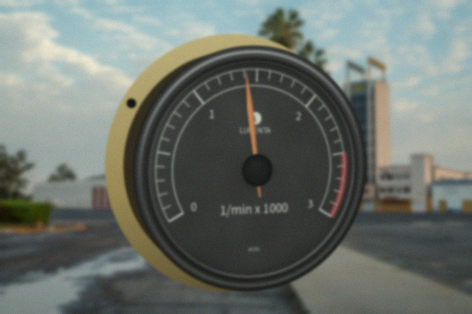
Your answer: 1400 (rpm)
